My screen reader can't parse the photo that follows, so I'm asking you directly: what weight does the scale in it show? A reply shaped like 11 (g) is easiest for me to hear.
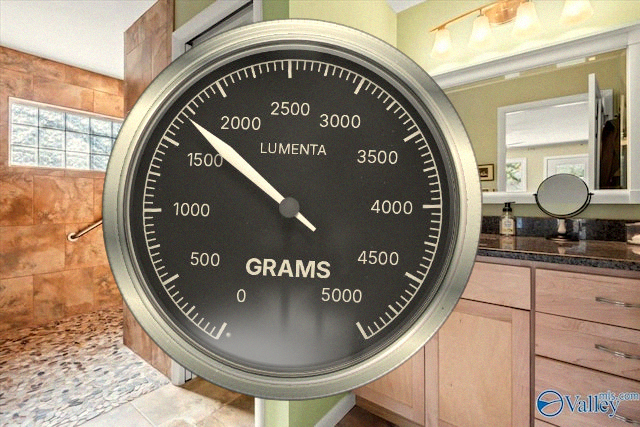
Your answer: 1700 (g)
